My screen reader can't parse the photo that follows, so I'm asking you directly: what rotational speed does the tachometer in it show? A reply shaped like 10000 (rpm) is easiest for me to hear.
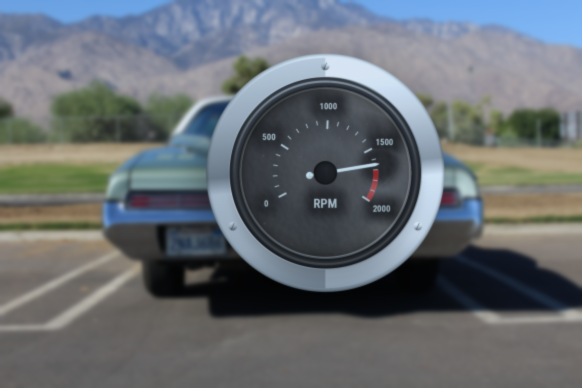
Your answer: 1650 (rpm)
